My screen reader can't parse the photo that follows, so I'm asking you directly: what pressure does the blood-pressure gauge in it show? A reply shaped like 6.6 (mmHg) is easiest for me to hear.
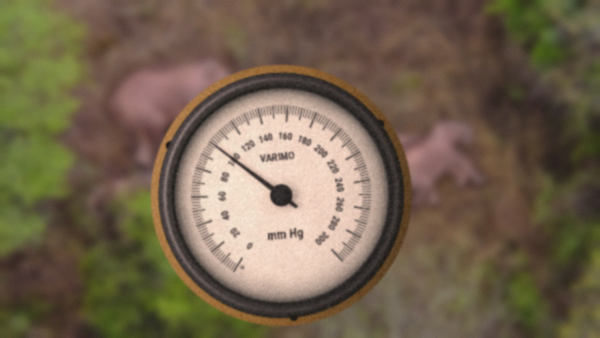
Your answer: 100 (mmHg)
